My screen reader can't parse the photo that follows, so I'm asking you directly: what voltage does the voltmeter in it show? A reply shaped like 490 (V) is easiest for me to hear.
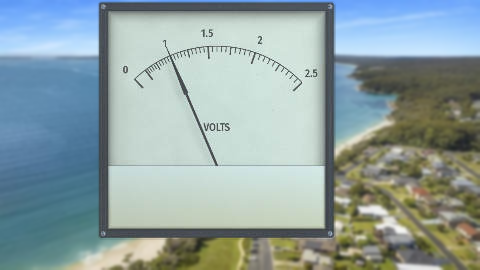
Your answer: 1 (V)
